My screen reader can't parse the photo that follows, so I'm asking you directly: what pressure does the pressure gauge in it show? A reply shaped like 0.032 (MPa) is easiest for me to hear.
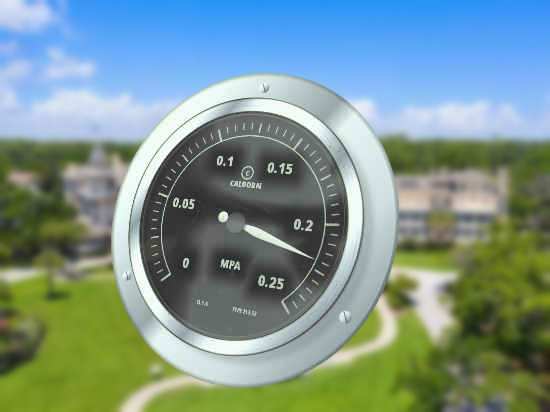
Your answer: 0.22 (MPa)
